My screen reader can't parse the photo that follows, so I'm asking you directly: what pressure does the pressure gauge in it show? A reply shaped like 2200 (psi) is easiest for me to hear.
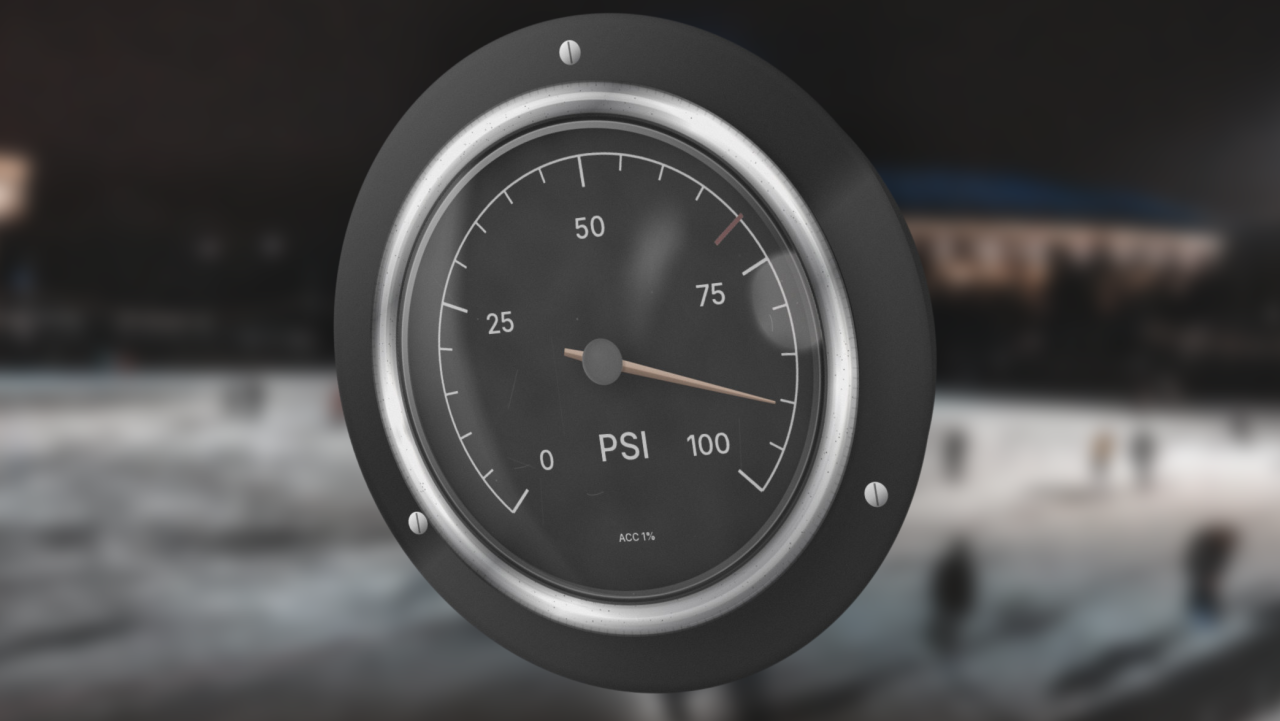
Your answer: 90 (psi)
